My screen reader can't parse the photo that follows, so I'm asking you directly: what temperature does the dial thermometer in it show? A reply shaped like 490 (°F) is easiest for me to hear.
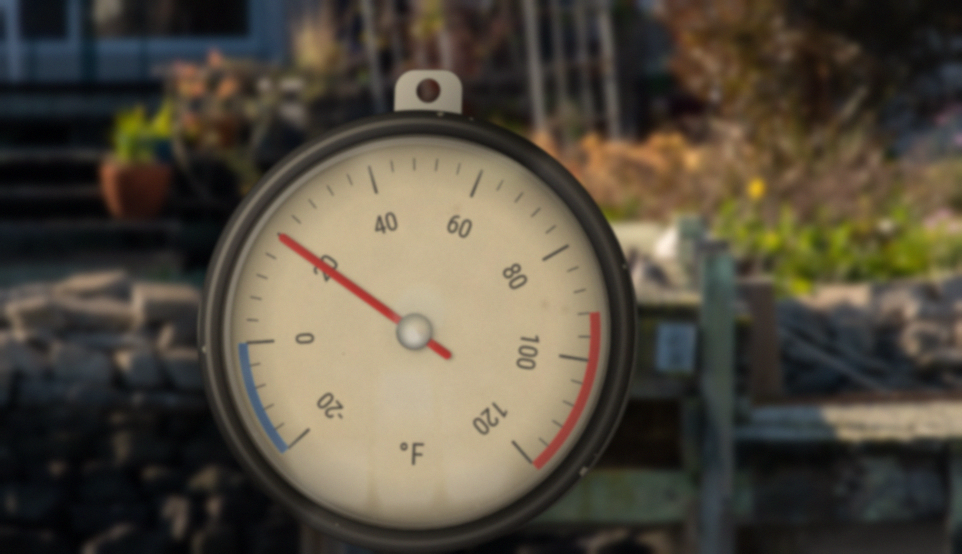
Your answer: 20 (°F)
